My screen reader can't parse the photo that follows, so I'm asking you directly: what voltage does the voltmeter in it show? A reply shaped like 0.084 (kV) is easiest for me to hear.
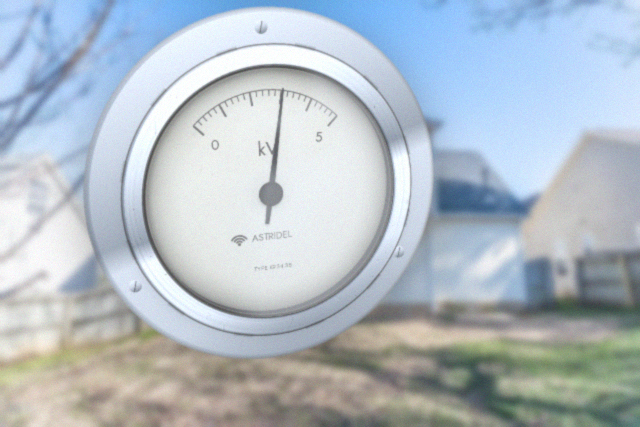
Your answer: 3 (kV)
